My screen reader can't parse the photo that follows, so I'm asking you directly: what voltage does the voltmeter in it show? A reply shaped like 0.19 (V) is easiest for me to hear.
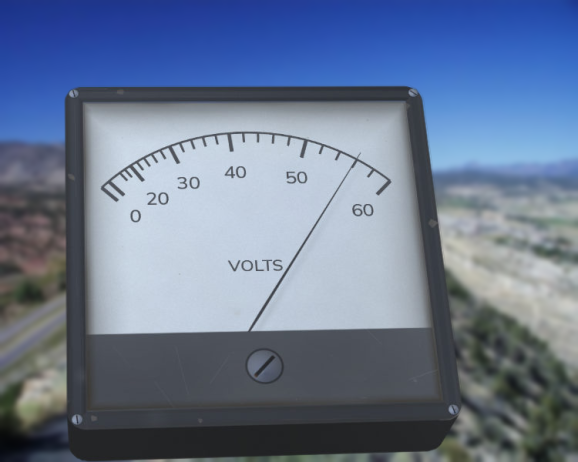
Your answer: 56 (V)
